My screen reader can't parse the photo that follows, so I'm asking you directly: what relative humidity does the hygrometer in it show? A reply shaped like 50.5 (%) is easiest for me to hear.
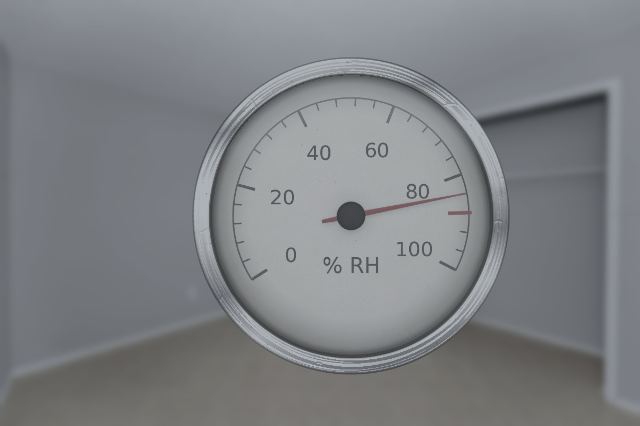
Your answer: 84 (%)
